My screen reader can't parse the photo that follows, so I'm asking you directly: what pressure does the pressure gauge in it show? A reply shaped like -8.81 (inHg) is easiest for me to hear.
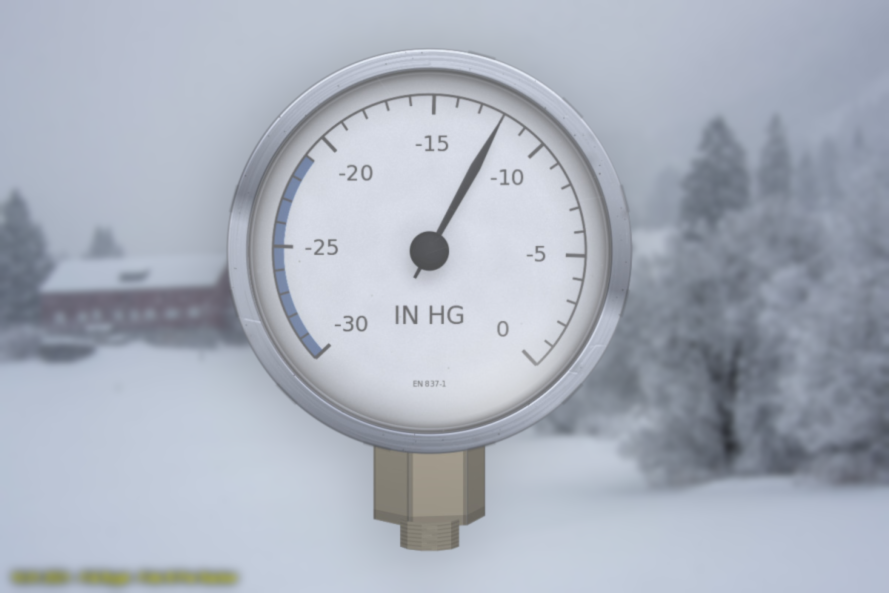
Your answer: -12 (inHg)
